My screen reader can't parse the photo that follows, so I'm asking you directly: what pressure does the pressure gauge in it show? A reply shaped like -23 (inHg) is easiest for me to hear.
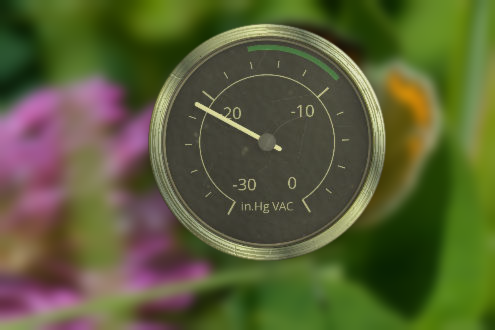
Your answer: -21 (inHg)
